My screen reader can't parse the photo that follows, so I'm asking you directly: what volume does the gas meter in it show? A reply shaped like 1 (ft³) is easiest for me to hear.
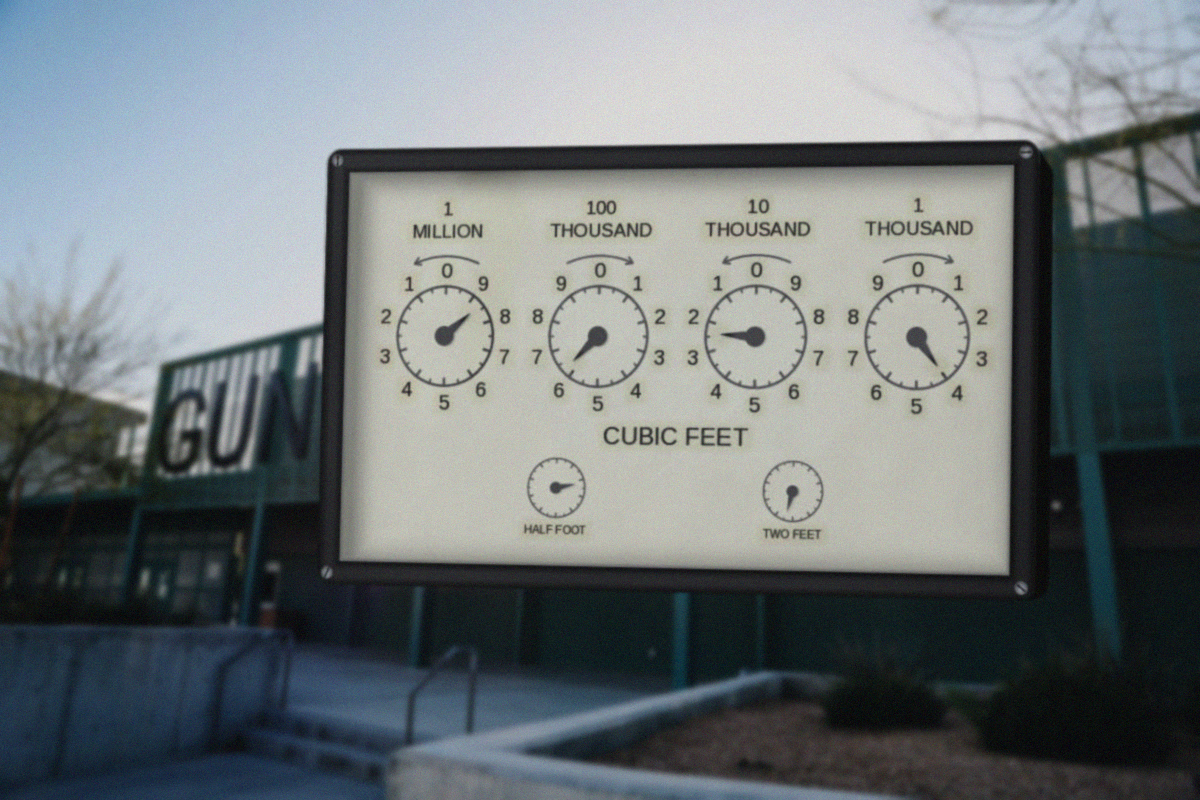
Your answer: 862400 (ft³)
